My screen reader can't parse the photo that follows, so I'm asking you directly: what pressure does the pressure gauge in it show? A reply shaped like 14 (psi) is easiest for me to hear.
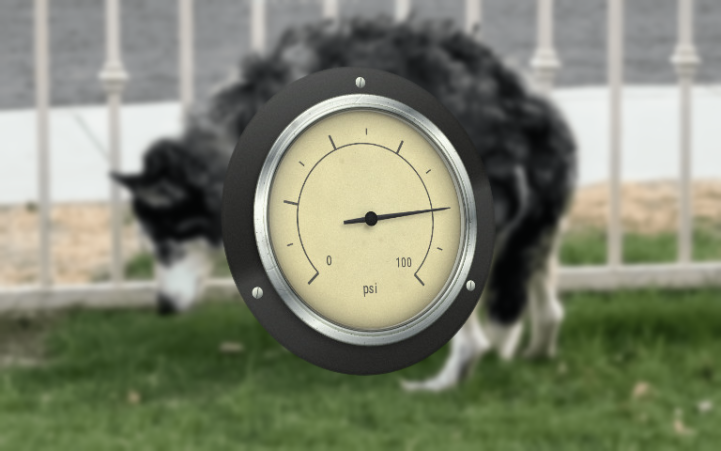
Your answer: 80 (psi)
